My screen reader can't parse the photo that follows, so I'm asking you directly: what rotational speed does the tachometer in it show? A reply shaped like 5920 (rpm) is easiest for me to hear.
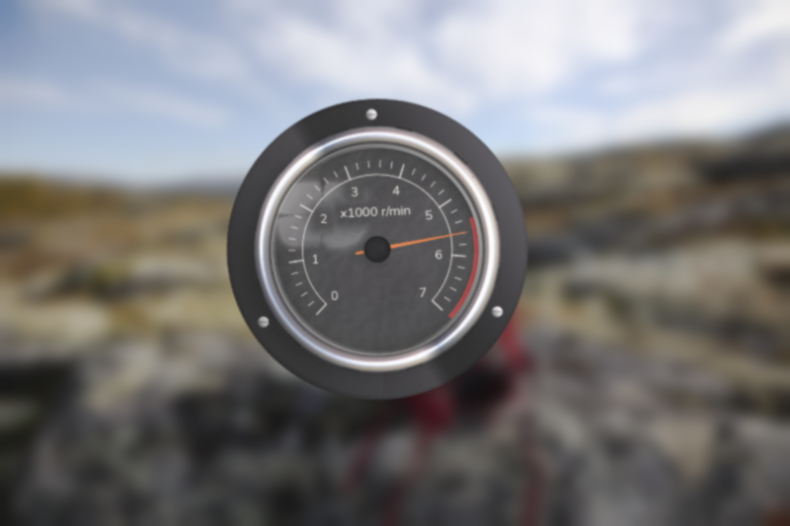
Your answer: 5600 (rpm)
